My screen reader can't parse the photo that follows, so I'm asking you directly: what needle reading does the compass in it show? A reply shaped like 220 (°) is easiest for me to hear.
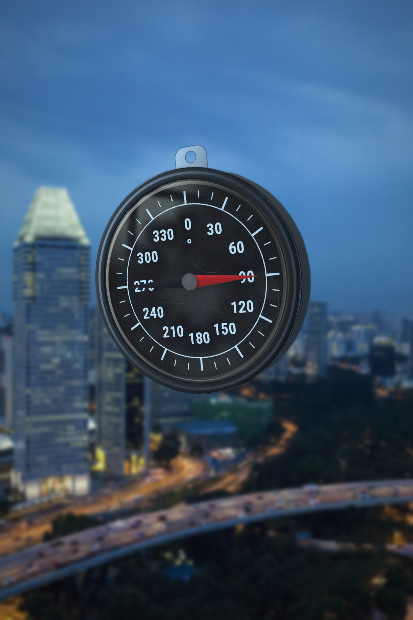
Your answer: 90 (°)
